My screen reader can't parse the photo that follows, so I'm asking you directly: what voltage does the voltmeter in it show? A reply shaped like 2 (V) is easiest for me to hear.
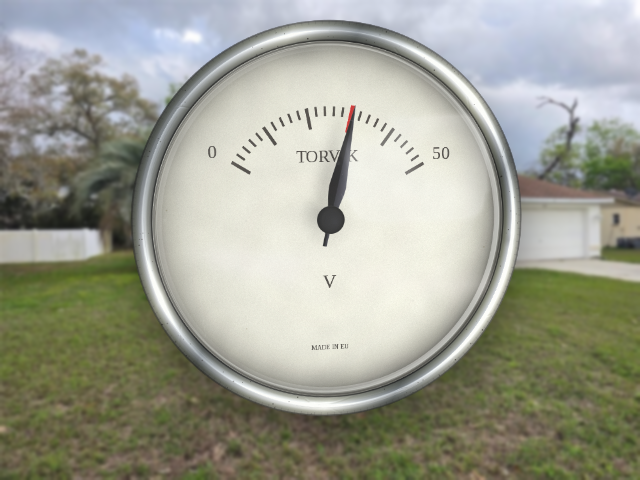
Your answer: 30 (V)
